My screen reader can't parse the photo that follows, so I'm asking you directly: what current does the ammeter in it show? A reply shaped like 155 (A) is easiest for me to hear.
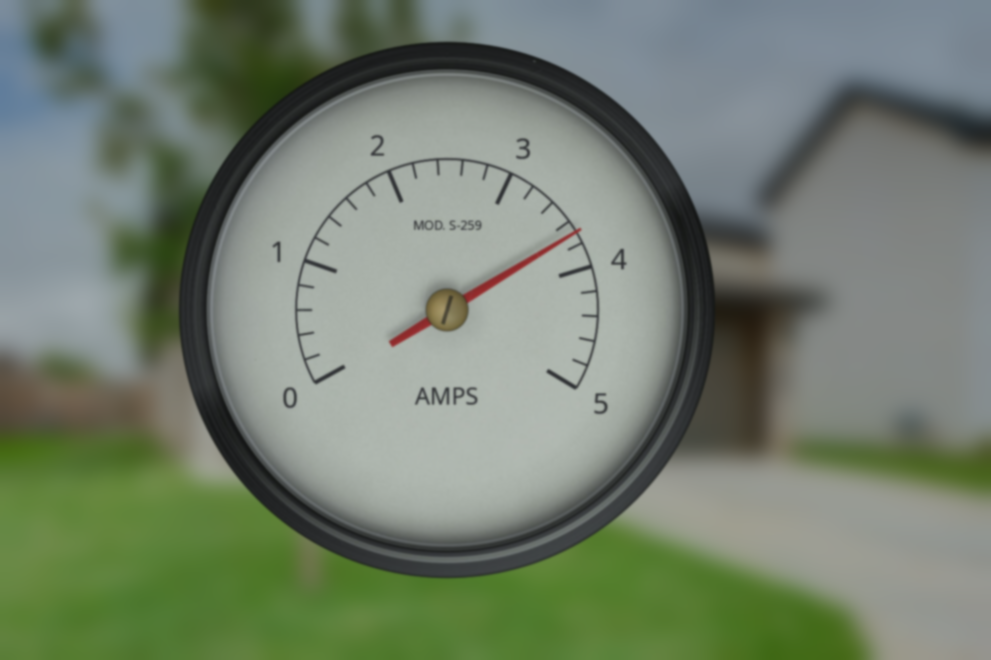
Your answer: 3.7 (A)
